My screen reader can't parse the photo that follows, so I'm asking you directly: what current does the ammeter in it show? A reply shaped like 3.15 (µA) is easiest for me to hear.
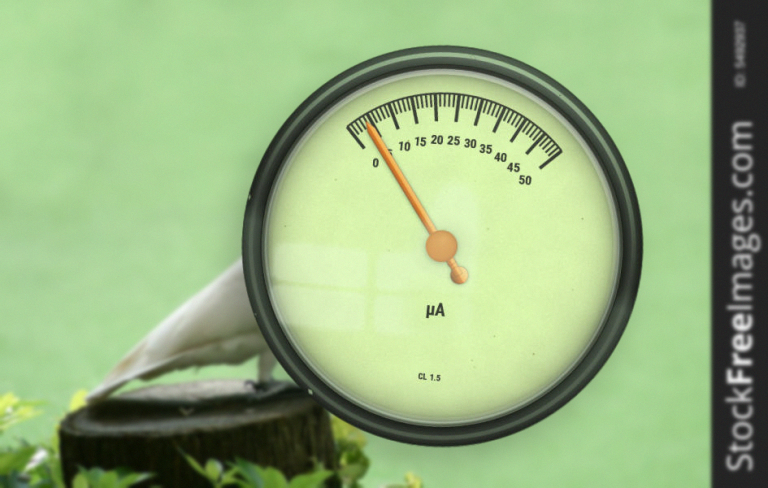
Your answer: 4 (µA)
